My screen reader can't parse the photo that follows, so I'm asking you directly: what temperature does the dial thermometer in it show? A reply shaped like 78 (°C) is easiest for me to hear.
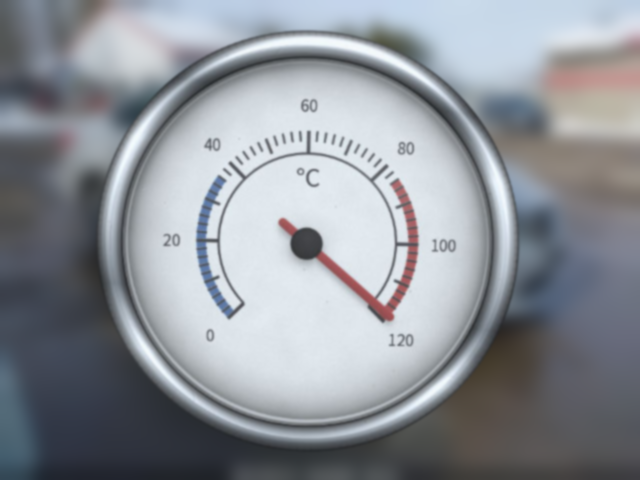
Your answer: 118 (°C)
